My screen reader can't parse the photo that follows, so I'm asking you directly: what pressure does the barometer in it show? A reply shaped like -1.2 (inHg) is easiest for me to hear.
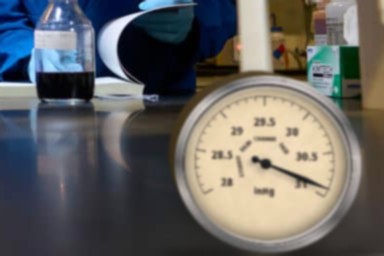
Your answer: 30.9 (inHg)
